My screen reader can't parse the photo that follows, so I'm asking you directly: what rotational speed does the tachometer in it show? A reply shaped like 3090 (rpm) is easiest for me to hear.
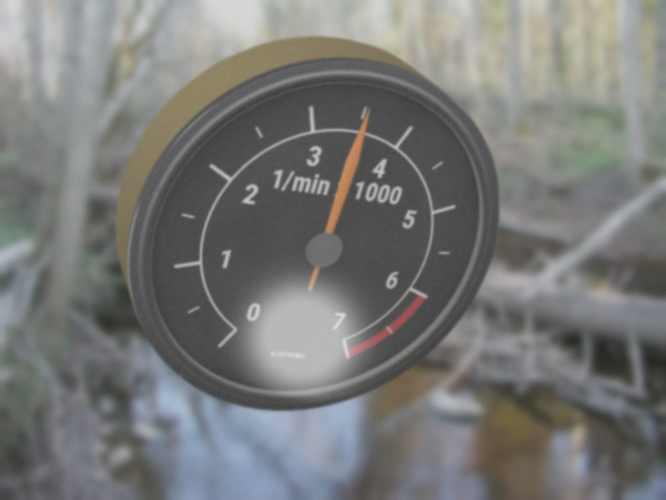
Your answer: 3500 (rpm)
